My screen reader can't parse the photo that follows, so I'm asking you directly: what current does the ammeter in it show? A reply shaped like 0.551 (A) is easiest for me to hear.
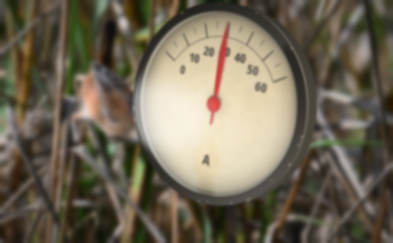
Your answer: 30 (A)
